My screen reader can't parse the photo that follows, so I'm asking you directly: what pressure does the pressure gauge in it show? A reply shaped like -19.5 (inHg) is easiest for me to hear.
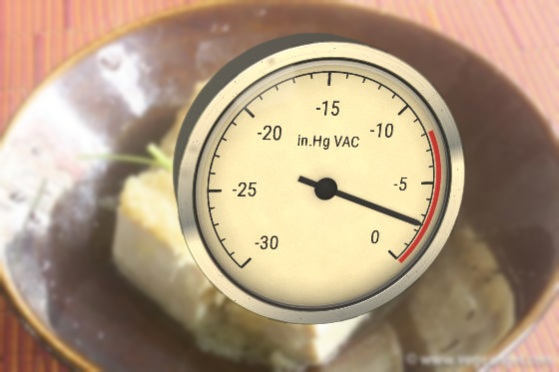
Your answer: -2.5 (inHg)
